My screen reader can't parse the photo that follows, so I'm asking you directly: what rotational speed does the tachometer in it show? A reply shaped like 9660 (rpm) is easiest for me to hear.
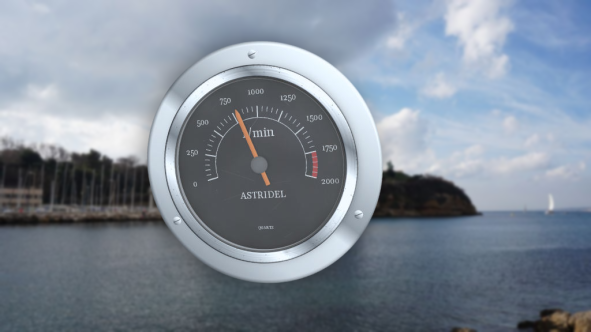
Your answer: 800 (rpm)
